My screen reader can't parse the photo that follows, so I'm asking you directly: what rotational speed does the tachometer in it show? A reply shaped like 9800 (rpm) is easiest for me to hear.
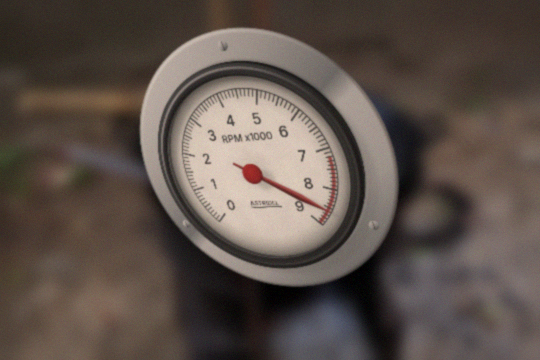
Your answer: 8500 (rpm)
